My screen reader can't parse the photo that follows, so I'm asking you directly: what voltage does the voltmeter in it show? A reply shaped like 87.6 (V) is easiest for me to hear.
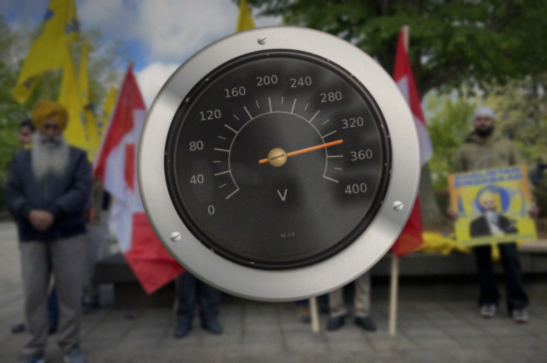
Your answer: 340 (V)
